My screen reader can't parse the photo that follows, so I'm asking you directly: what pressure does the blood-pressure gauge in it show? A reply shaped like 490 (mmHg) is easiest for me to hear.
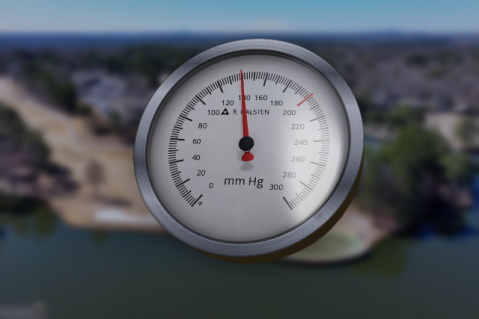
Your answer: 140 (mmHg)
